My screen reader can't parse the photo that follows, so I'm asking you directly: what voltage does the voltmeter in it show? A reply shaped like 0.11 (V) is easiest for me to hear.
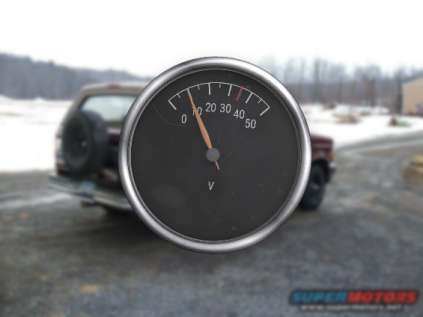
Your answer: 10 (V)
